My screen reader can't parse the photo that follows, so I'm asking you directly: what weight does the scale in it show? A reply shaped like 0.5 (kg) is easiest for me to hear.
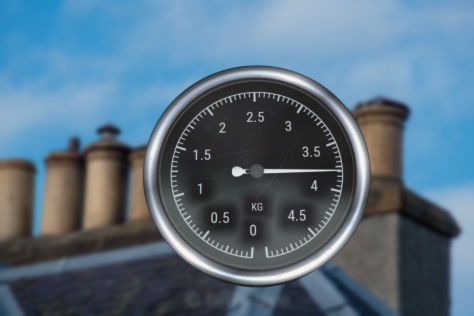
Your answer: 3.8 (kg)
